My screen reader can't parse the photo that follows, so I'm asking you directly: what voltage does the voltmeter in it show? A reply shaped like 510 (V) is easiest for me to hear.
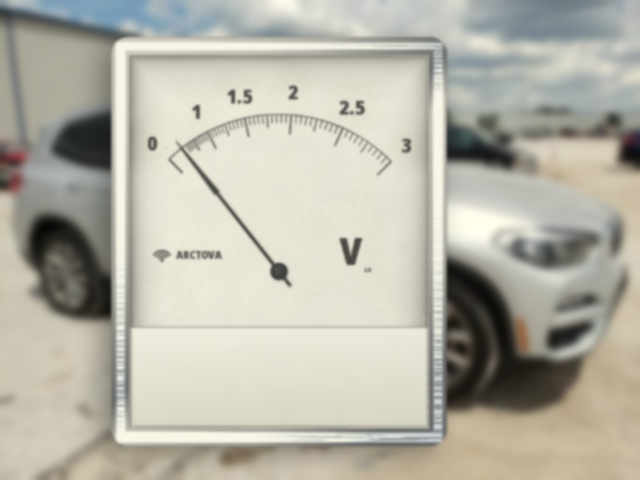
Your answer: 0.5 (V)
